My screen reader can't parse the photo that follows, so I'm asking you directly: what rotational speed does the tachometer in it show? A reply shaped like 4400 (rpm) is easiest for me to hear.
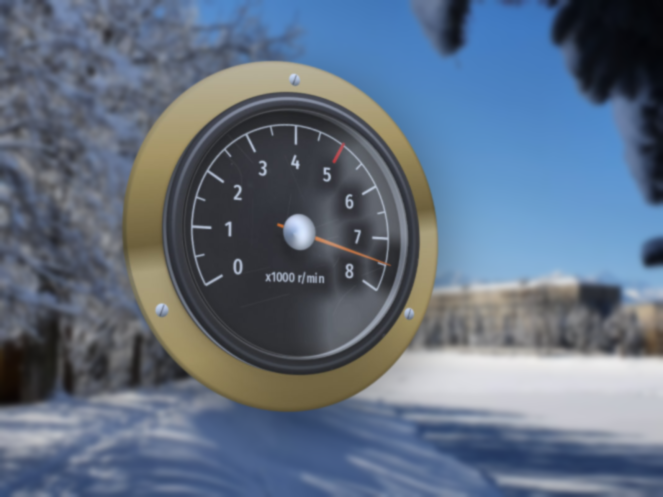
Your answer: 7500 (rpm)
